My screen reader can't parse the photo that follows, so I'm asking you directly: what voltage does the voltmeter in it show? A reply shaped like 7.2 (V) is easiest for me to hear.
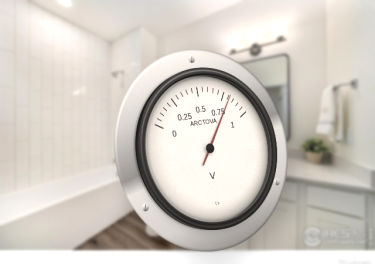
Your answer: 0.8 (V)
